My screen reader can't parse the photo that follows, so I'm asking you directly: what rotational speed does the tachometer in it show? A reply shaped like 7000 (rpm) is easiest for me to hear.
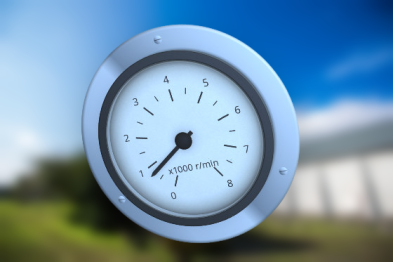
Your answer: 750 (rpm)
